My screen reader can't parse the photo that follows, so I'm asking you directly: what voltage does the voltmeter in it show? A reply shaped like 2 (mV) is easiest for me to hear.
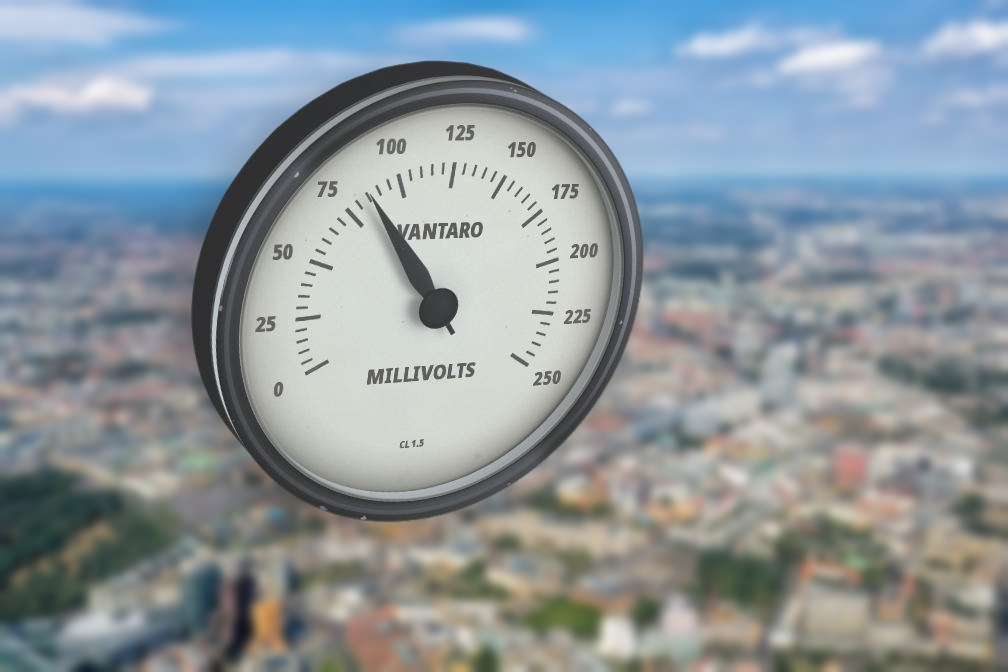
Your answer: 85 (mV)
